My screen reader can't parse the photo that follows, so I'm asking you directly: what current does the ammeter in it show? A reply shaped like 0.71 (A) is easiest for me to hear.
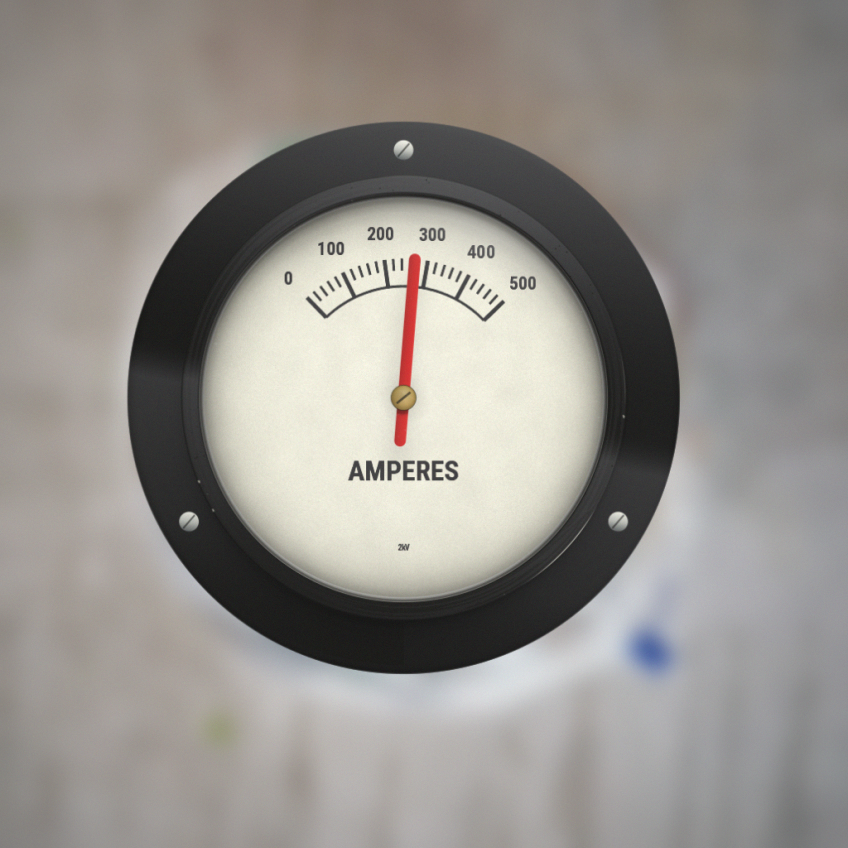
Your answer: 270 (A)
